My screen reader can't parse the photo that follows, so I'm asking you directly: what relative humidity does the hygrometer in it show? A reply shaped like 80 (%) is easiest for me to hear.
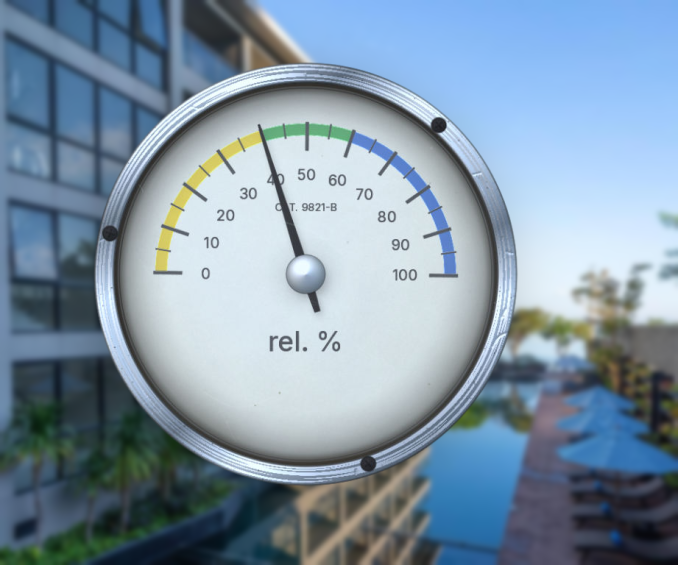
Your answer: 40 (%)
